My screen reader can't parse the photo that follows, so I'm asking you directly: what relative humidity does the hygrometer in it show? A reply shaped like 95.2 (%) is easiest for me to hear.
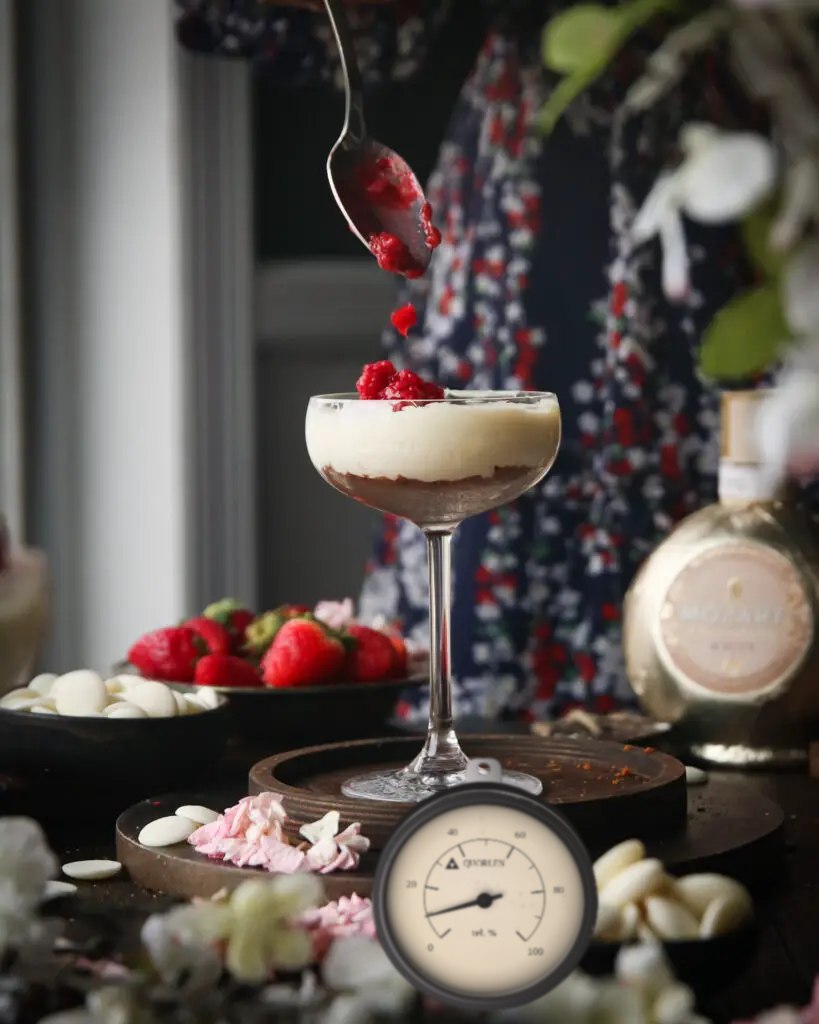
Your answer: 10 (%)
